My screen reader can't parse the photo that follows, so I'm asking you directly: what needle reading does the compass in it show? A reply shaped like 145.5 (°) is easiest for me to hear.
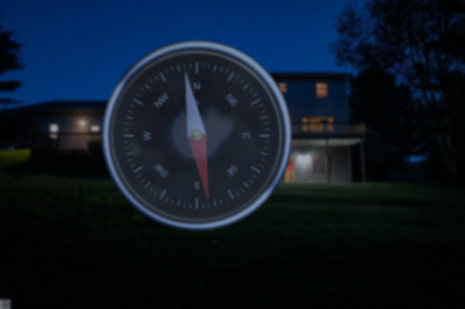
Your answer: 170 (°)
